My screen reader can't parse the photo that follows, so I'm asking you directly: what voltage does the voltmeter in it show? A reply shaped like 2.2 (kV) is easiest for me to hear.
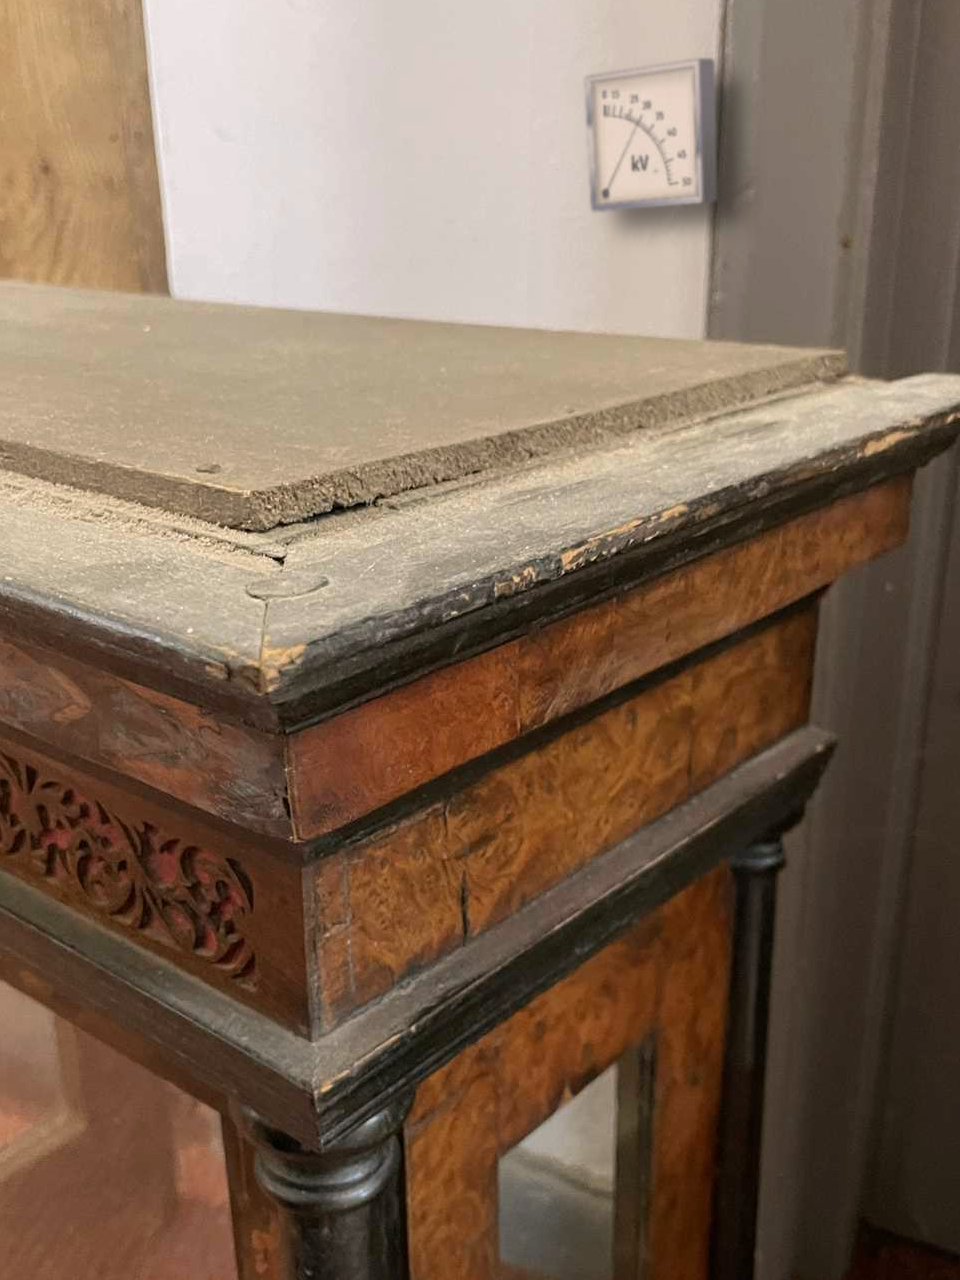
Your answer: 30 (kV)
